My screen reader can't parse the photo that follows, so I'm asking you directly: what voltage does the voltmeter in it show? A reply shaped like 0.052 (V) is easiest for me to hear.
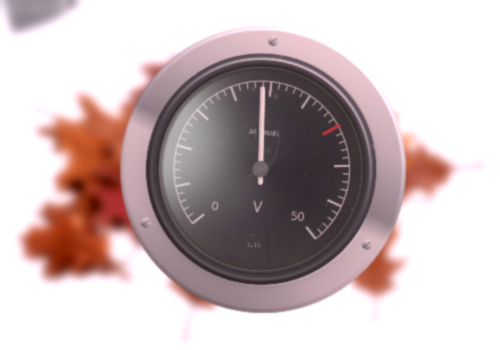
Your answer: 24 (V)
